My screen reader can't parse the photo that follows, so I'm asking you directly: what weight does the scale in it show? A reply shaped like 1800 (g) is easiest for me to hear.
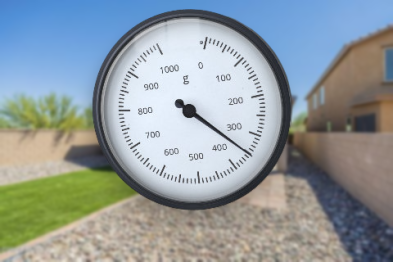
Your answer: 350 (g)
